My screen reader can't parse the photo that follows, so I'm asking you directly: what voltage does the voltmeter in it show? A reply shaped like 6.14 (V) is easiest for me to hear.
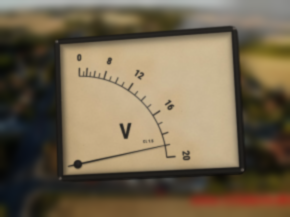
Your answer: 19 (V)
